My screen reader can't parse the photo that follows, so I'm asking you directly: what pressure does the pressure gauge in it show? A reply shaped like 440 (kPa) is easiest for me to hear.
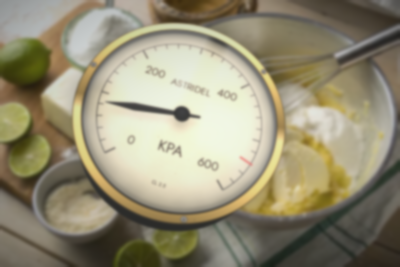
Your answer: 80 (kPa)
